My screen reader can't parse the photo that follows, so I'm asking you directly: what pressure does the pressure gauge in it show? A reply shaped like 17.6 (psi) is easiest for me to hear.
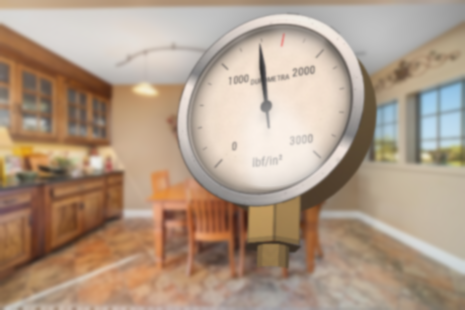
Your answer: 1400 (psi)
